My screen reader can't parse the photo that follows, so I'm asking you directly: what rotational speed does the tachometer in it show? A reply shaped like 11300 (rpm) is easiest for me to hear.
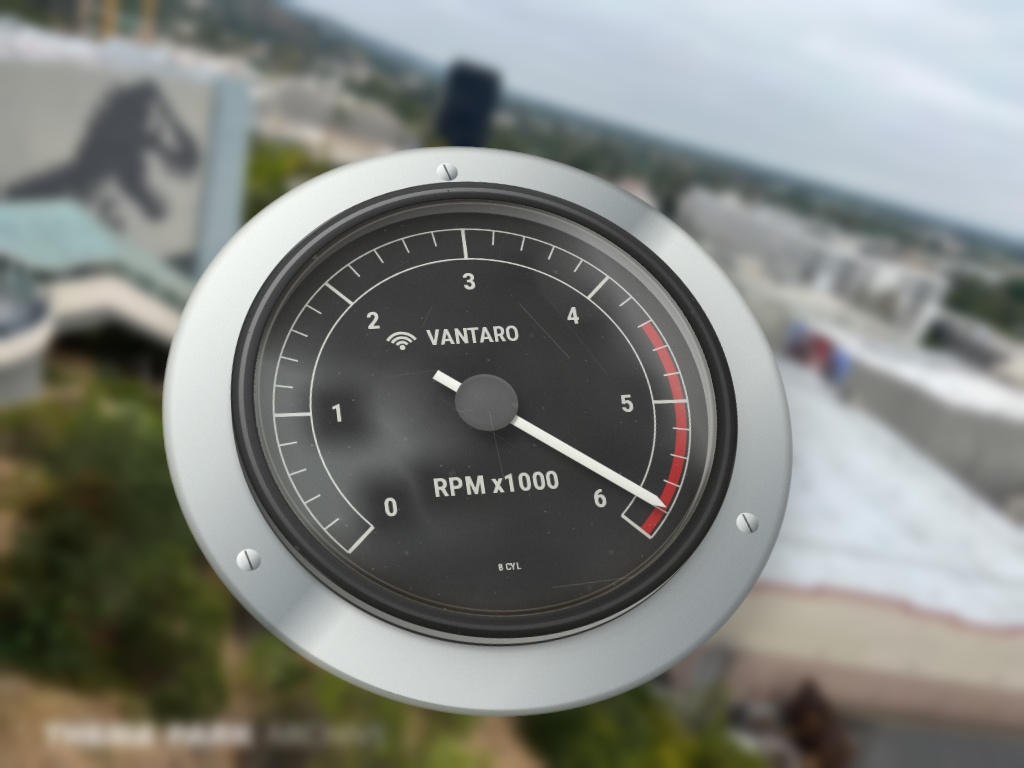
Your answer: 5800 (rpm)
